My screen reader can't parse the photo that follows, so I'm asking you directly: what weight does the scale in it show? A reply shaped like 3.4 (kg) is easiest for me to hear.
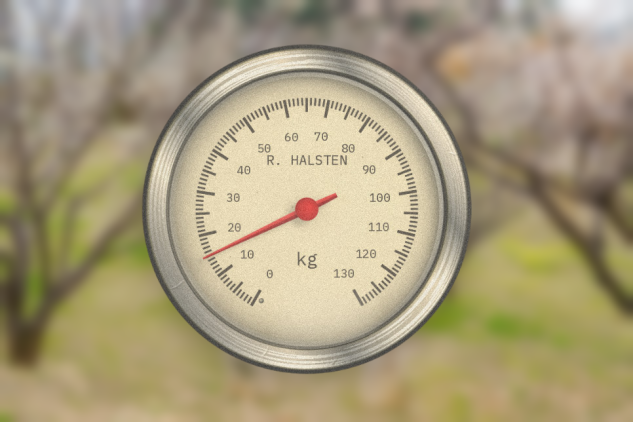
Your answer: 15 (kg)
